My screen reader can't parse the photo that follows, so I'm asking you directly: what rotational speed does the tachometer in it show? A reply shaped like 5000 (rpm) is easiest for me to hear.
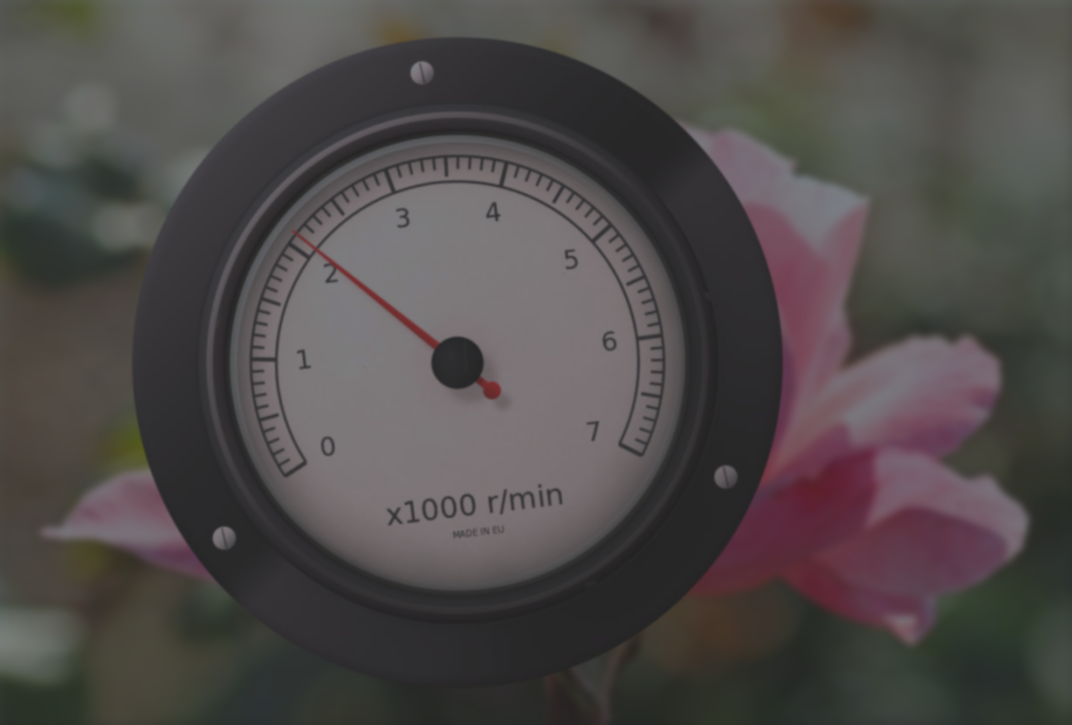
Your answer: 2100 (rpm)
